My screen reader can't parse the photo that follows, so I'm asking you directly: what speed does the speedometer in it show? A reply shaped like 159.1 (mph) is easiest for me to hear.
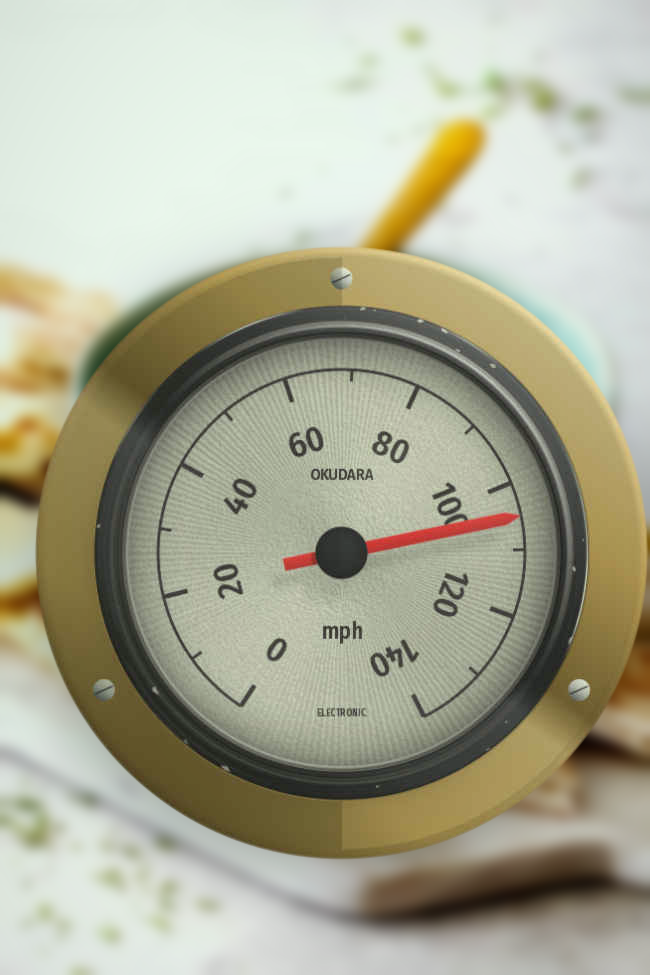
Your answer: 105 (mph)
